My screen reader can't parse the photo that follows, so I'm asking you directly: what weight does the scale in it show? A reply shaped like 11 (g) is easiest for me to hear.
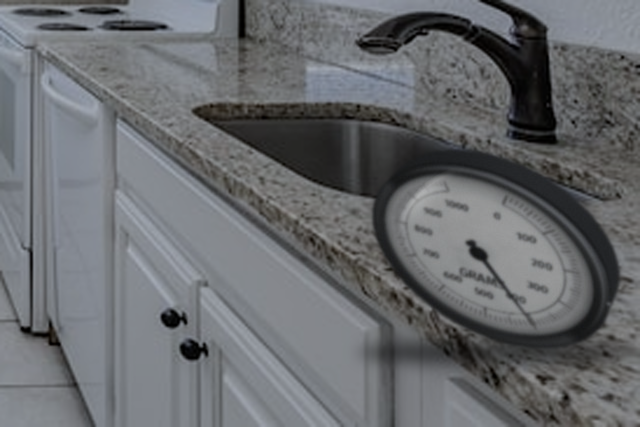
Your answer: 400 (g)
